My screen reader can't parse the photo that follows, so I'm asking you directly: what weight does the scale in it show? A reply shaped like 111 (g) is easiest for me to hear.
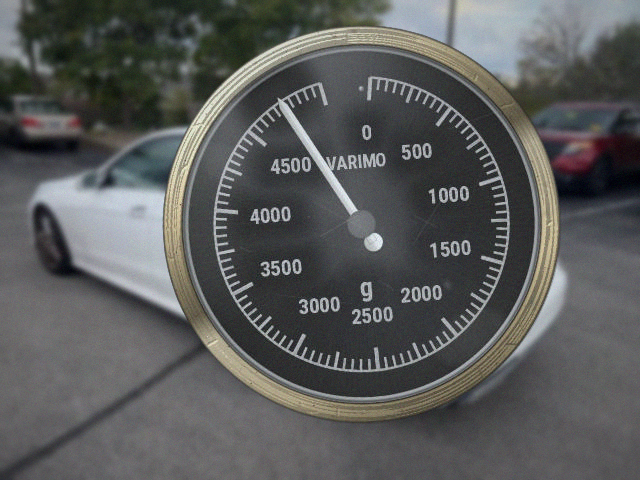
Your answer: 4750 (g)
